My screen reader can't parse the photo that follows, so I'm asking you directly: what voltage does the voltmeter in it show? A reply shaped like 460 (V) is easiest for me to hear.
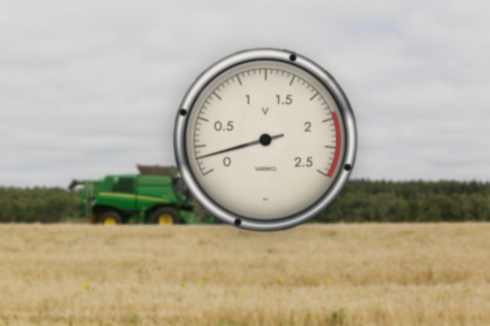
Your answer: 0.15 (V)
